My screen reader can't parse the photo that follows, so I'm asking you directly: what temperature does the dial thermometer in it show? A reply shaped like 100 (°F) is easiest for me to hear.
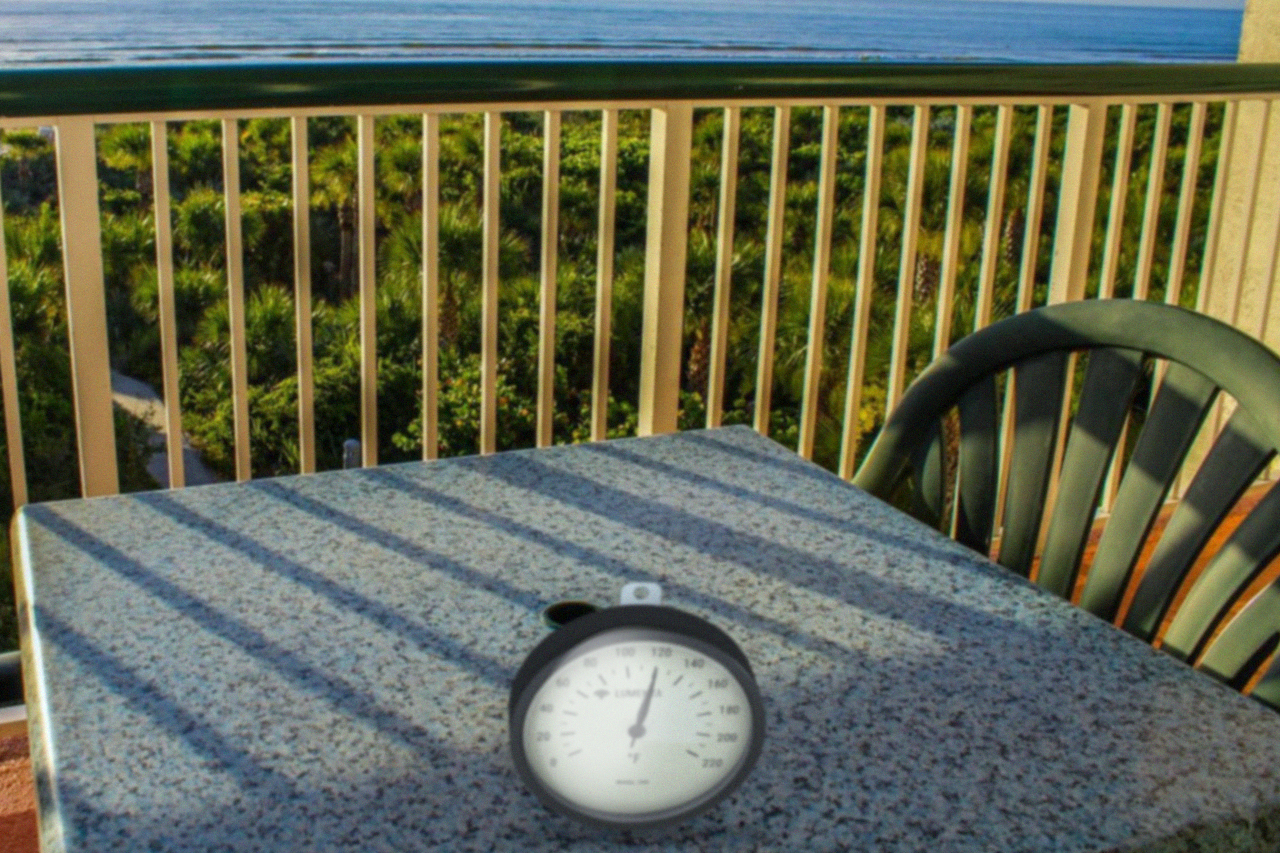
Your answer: 120 (°F)
